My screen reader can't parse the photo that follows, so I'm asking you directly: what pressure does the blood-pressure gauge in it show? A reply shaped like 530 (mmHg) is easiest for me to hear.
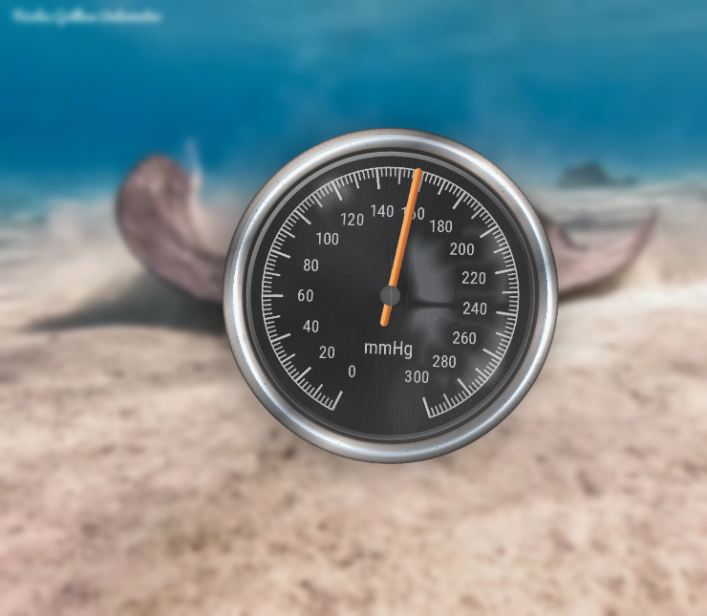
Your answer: 158 (mmHg)
